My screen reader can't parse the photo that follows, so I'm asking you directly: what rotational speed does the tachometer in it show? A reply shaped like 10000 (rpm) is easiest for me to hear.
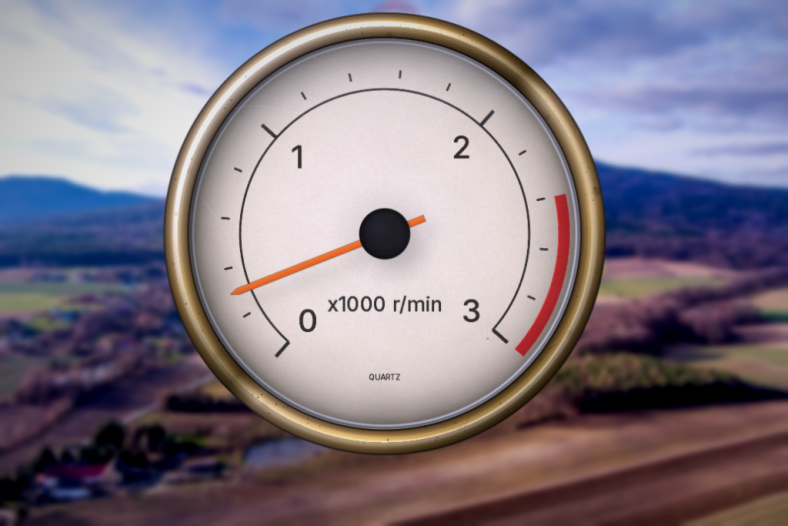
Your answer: 300 (rpm)
